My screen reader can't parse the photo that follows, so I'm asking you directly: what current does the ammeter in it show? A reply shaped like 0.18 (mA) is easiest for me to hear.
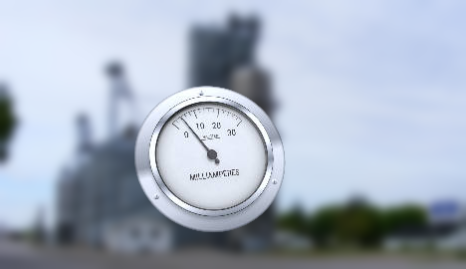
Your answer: 4 (mA)
